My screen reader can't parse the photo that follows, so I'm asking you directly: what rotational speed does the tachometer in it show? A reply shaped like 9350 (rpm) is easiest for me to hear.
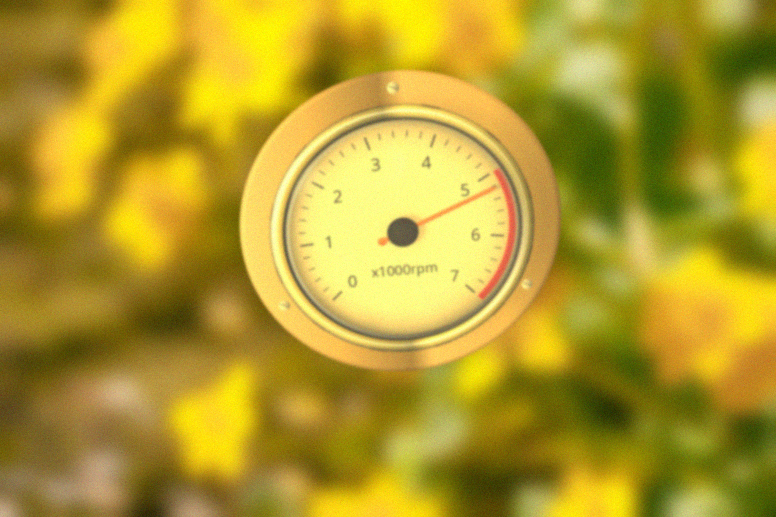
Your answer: 5200 (rpm)
